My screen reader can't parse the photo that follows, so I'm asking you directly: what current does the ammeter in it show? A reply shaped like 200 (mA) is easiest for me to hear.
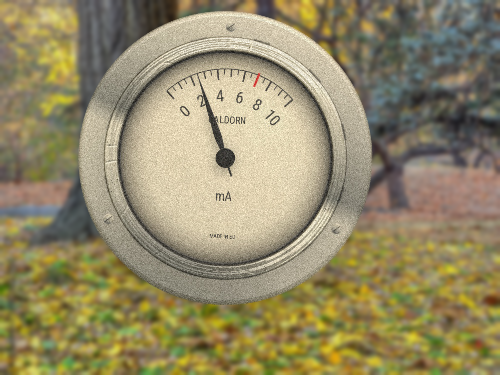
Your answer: 2.5 (mA)
